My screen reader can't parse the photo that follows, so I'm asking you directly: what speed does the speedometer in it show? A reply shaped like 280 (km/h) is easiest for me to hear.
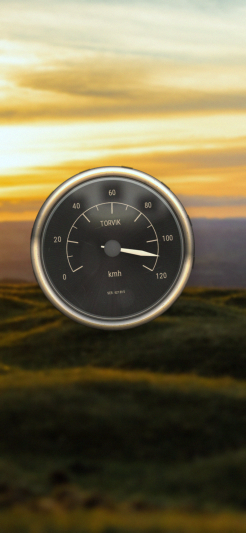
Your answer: 110 (km/h)
